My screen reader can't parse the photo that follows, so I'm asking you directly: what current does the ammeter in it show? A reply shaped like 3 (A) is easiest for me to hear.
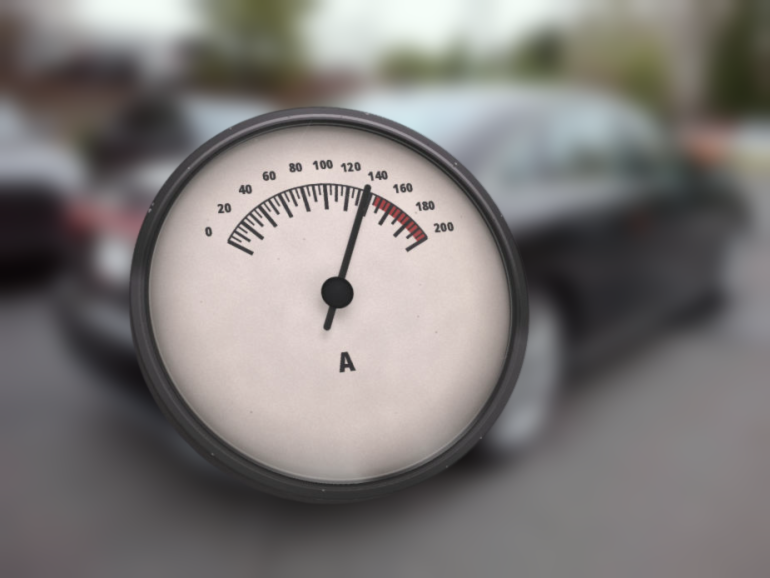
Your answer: 135 (A)
